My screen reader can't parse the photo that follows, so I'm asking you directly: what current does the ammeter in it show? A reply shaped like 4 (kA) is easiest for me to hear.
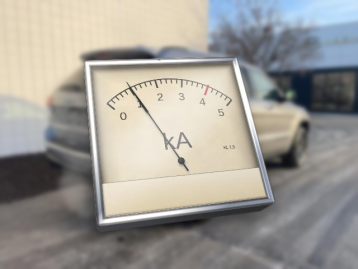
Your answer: 1 (kA)
